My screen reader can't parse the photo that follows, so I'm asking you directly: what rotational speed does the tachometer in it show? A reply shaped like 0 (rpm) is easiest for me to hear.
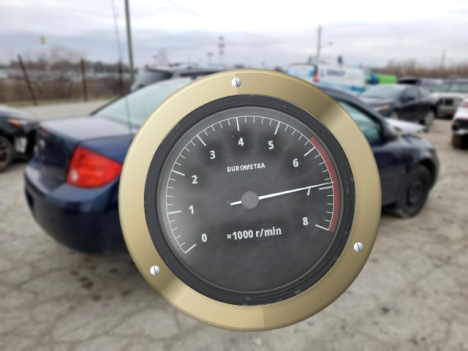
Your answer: 6900 (rpm)
